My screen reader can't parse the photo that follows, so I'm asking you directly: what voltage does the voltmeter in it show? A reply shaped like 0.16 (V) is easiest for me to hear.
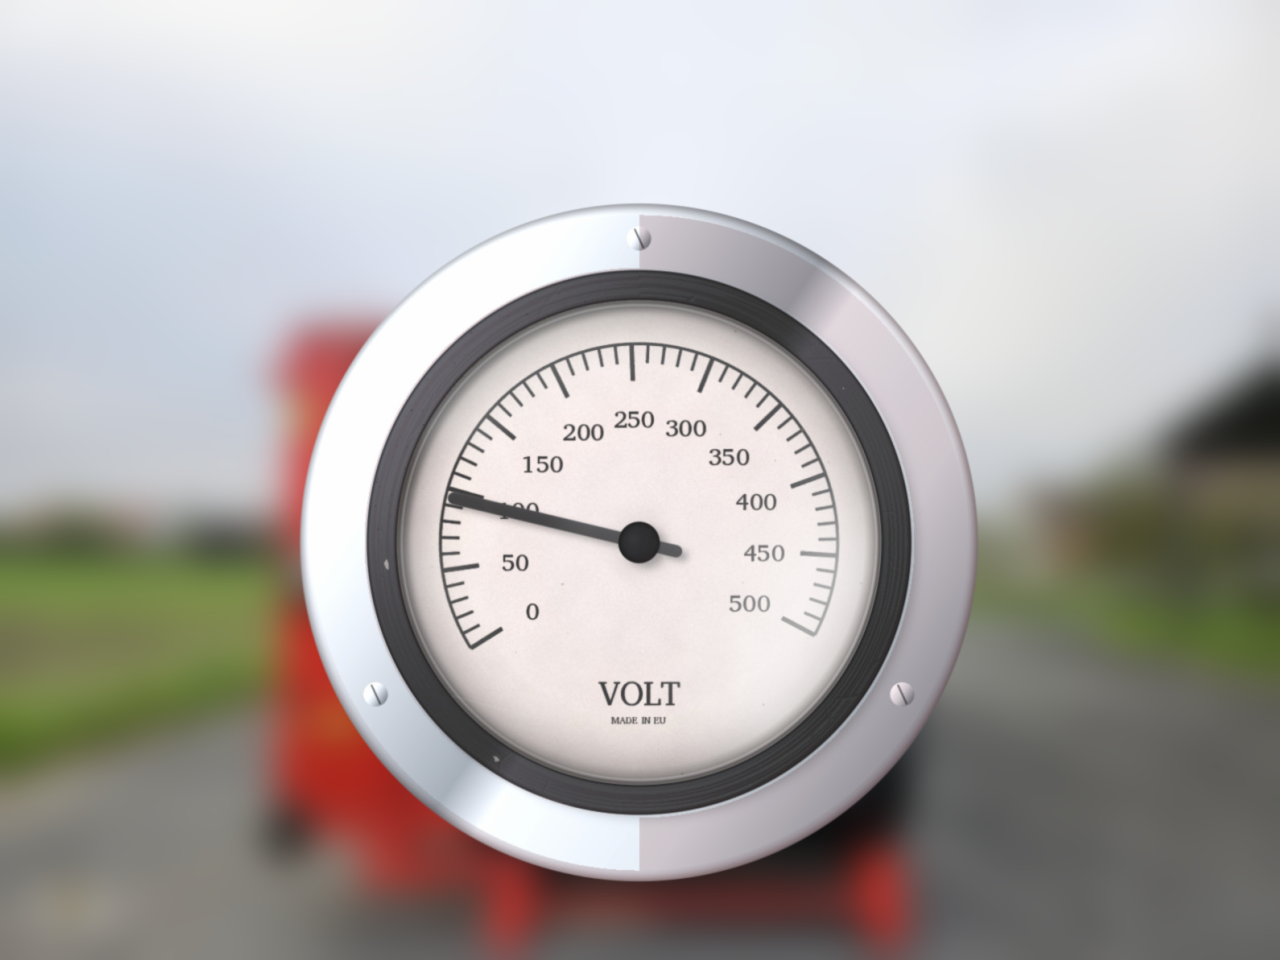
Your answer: 95 (V)
